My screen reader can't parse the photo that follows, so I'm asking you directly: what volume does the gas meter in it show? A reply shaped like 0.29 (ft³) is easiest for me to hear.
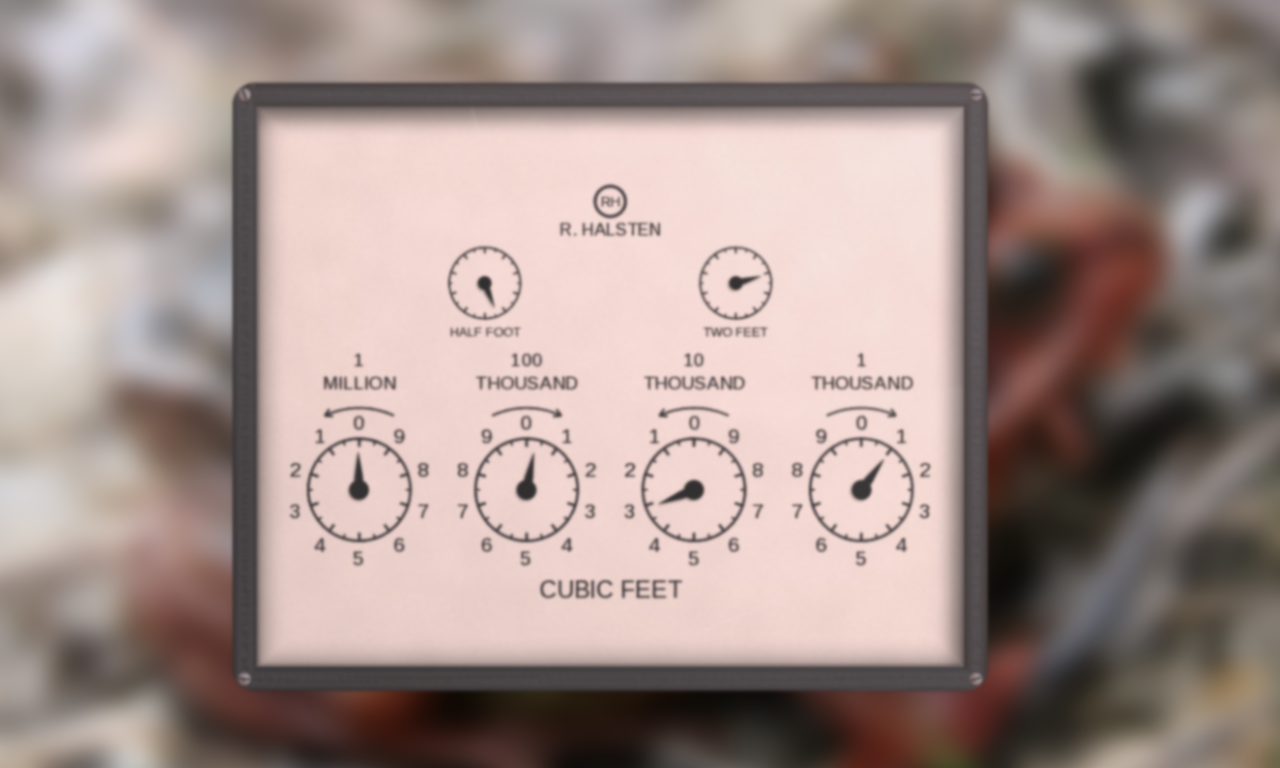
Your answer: 3100 (ft³)
